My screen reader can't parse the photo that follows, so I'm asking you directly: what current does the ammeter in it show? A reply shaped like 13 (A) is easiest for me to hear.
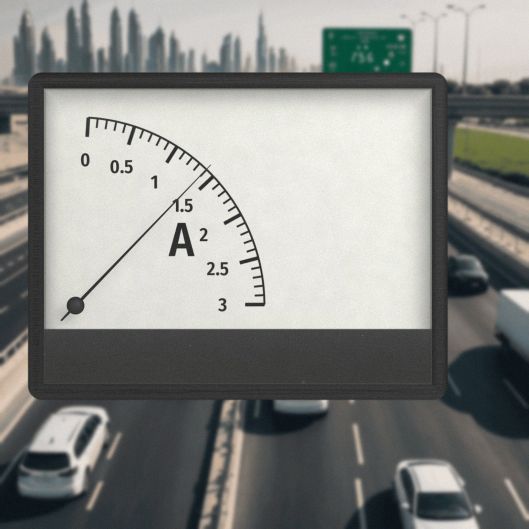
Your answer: 1.4 (A)
